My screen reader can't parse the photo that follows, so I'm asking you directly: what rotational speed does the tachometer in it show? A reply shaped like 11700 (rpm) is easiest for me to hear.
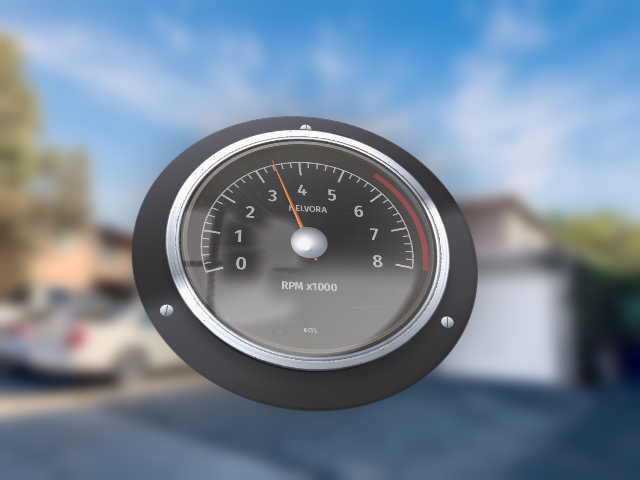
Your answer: 3400 (rpm)
